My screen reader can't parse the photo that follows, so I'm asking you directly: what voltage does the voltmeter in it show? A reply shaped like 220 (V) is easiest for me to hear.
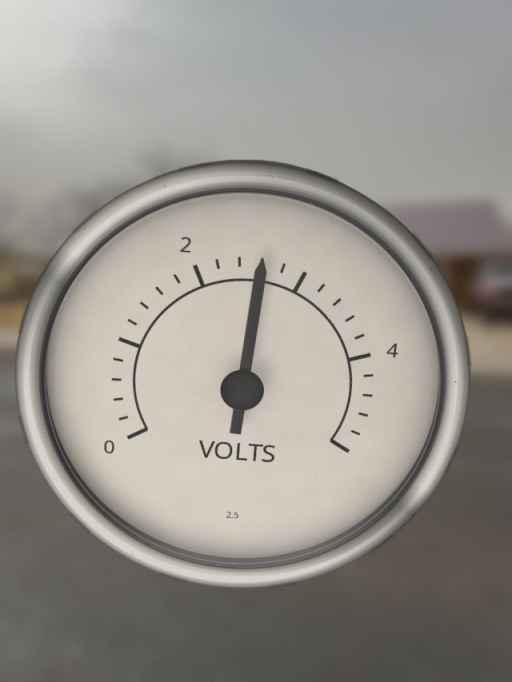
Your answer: 2.6 (V)
